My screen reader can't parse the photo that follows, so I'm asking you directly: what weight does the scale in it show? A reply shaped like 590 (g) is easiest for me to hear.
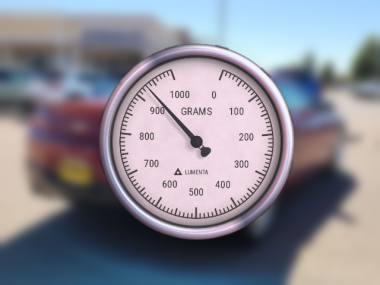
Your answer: 930 (g)
